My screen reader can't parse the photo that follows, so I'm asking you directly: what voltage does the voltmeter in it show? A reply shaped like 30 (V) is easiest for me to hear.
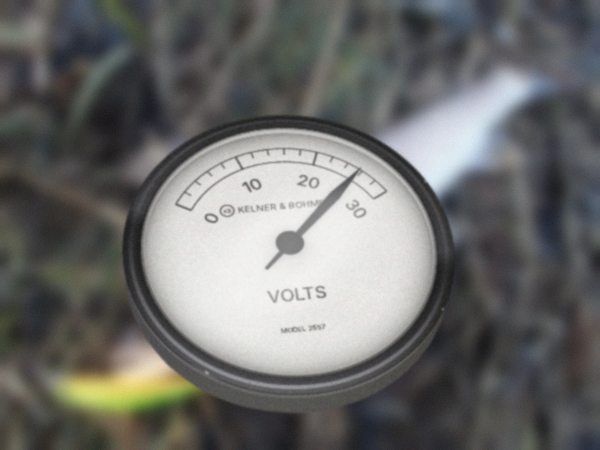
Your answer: 26 (V)
